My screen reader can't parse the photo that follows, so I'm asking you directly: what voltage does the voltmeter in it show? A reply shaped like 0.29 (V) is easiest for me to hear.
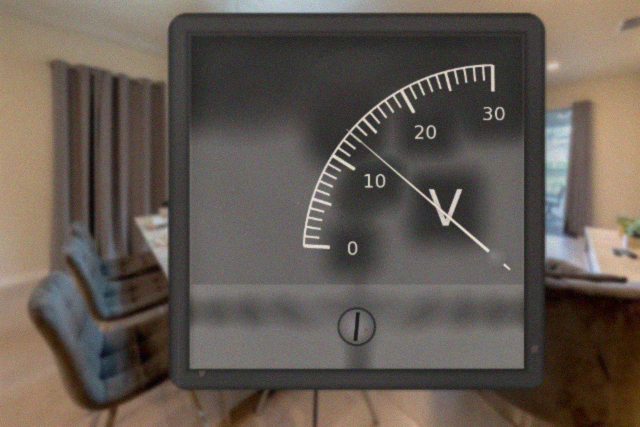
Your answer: 13 (V)
